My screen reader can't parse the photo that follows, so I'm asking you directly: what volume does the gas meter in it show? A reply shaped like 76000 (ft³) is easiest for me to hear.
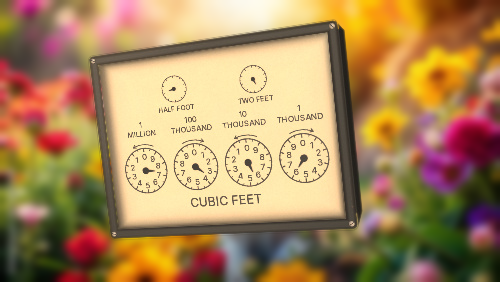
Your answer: 735600 (ft³)
